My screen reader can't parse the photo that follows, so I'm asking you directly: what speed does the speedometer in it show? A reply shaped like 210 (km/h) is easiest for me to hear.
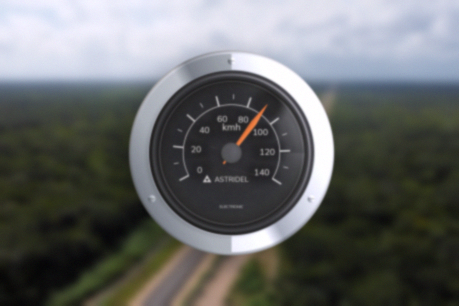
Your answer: 90 (km/h)
